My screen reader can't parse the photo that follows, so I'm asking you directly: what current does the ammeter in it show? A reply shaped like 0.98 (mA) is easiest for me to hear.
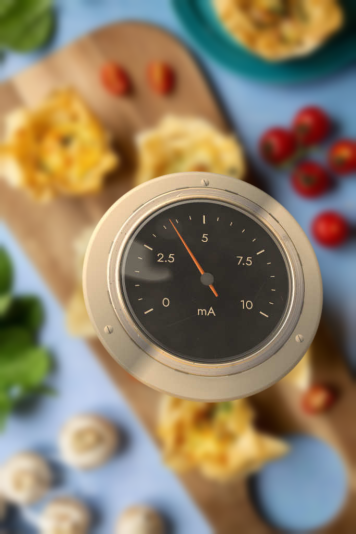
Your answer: 3.75 (mA)
